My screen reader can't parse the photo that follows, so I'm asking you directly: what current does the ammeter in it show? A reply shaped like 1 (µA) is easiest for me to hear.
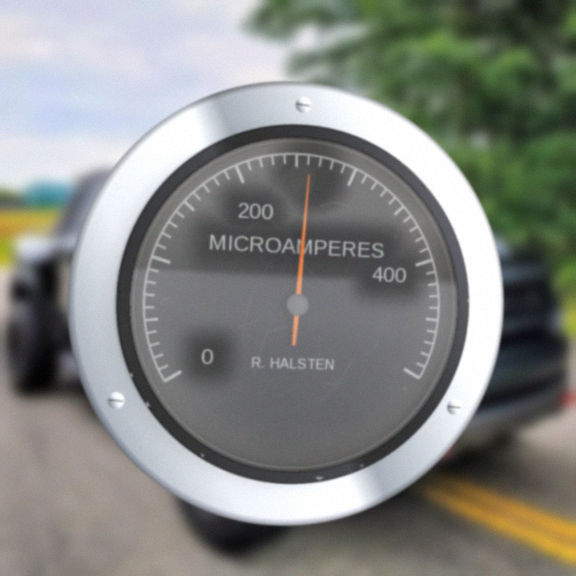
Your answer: 260 (µA)
